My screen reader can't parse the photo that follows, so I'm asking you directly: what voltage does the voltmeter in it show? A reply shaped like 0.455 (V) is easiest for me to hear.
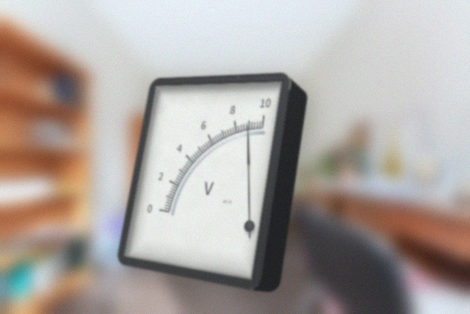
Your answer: 9 (V)
